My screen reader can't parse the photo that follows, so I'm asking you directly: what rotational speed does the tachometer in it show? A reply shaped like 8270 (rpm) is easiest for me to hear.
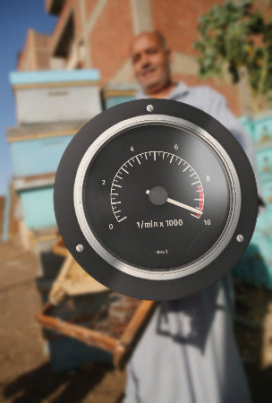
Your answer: 9750 (rpm)
